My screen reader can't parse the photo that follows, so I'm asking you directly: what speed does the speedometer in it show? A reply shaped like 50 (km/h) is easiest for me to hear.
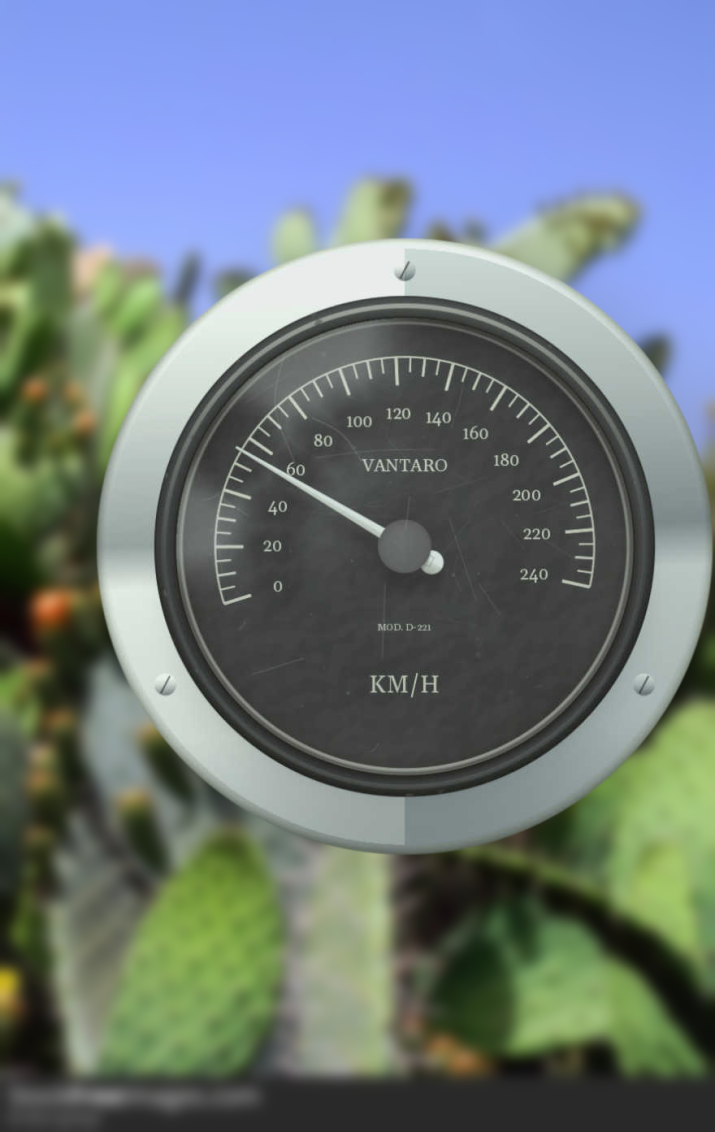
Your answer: 55 (km/h)
